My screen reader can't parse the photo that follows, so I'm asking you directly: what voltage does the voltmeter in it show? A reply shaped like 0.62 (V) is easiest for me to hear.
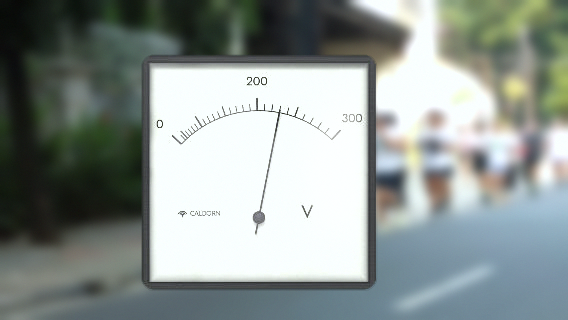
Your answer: 230 (V)
